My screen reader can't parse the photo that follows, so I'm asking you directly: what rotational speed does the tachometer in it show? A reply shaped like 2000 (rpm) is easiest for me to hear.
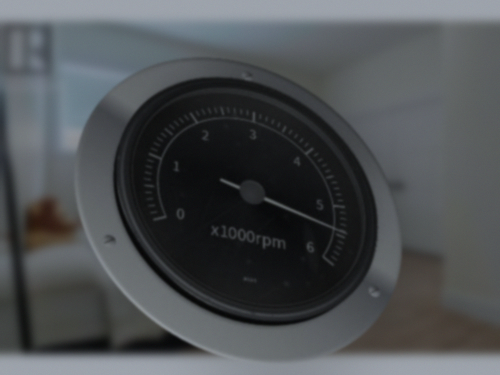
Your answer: 5500 (rpm)
